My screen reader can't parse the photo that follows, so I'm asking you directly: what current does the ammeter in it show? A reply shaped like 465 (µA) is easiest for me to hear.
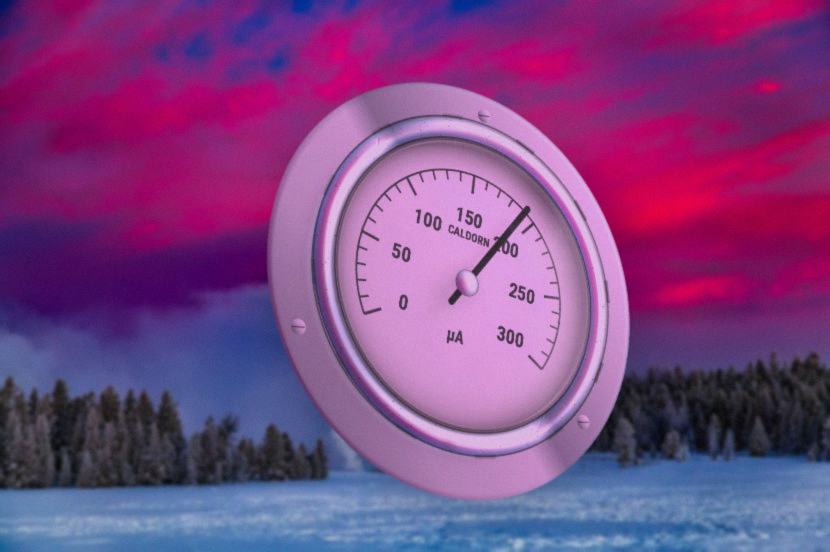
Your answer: 190 (µA)
